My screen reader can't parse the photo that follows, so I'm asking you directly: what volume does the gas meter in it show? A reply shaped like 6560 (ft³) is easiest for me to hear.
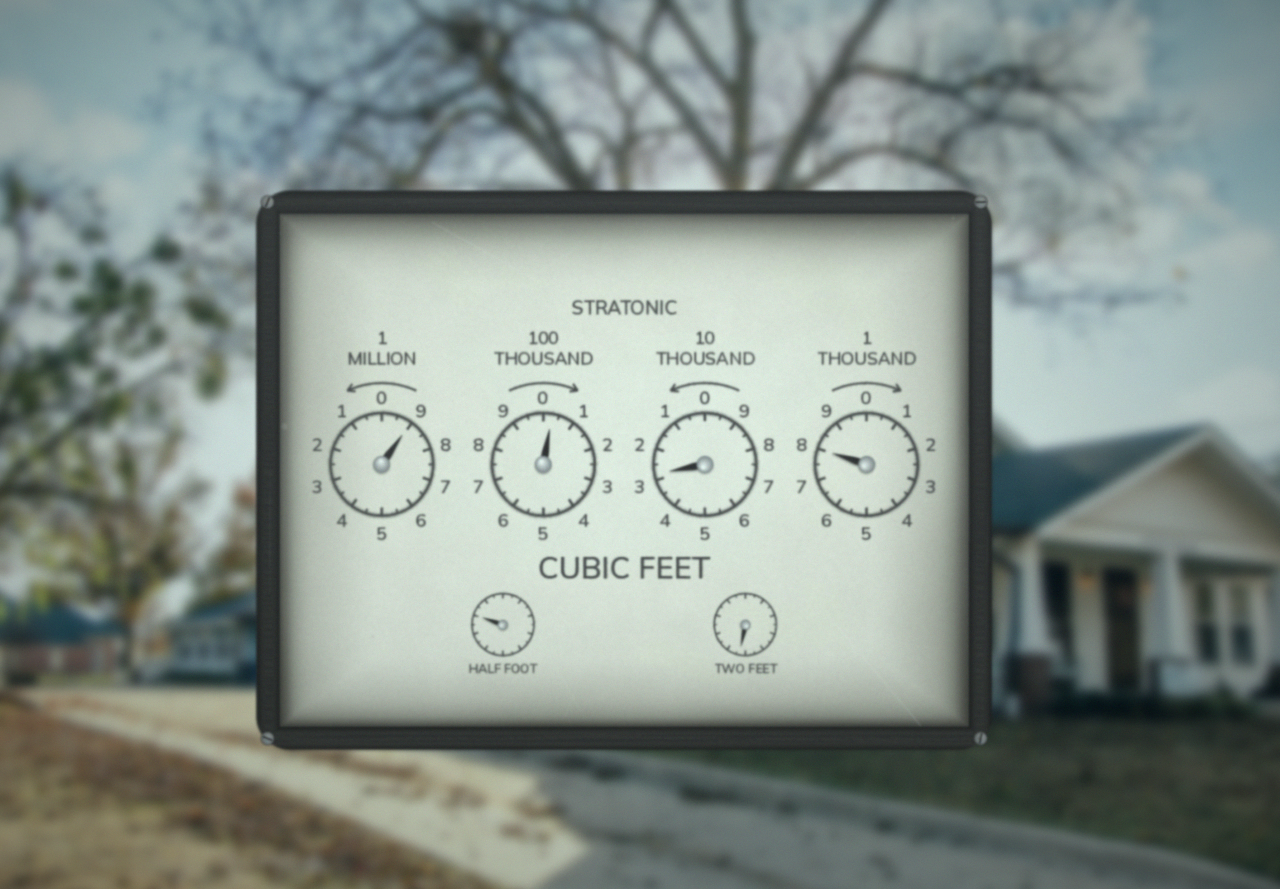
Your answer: 902800 (ft³)
